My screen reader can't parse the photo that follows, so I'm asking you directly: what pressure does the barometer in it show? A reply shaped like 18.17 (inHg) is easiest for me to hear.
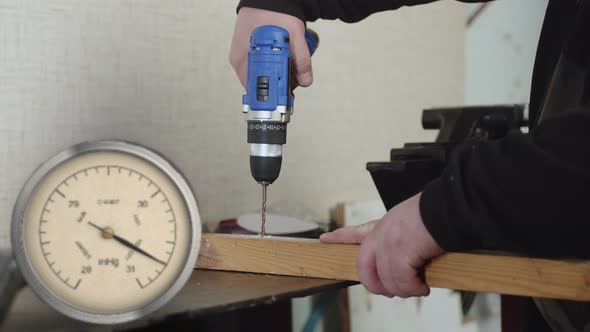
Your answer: 30.7 (inHg)
